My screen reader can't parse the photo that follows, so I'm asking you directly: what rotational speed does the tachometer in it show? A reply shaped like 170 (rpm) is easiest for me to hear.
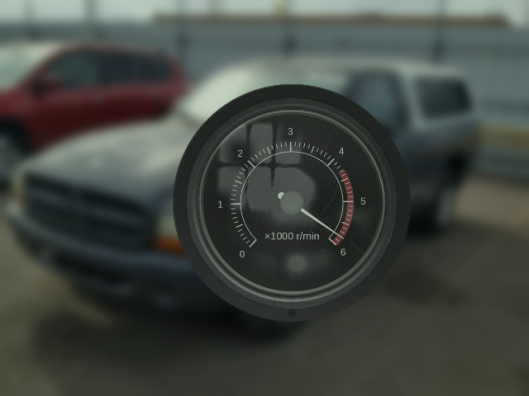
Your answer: 5800 (rpm)
